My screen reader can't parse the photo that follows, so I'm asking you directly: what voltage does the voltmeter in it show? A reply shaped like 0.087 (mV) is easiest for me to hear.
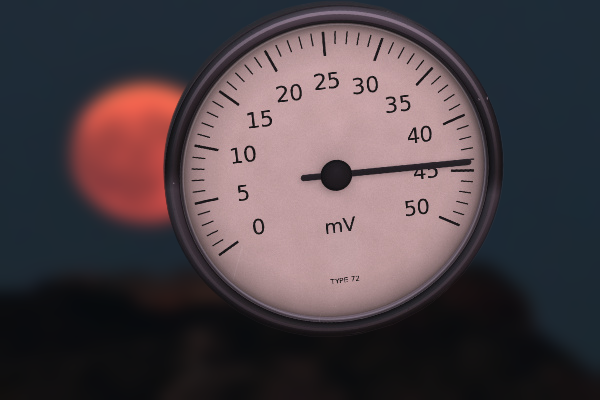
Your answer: 44 (mV)
